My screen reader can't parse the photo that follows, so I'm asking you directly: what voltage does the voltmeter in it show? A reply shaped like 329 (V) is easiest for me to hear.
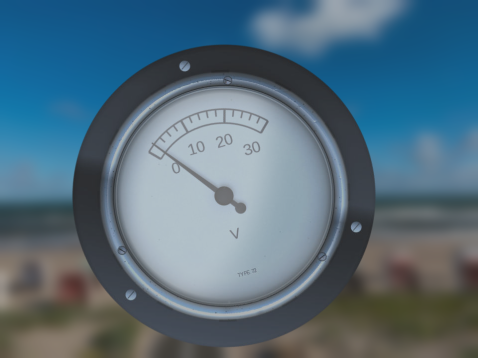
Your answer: 2 (V)
